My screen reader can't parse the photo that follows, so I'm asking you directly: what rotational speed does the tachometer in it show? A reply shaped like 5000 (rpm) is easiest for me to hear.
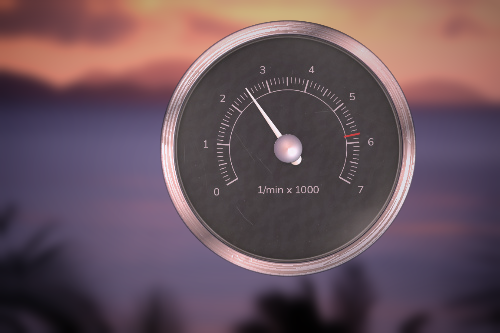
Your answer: 2500 (rpm)
